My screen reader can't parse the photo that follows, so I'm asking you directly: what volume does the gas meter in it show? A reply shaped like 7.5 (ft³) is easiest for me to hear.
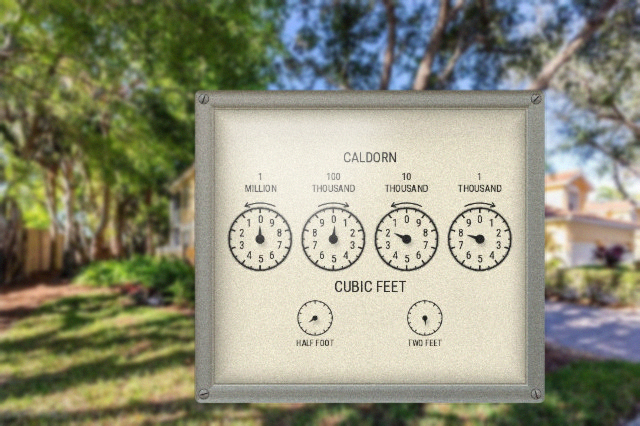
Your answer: 1800 (ft³)
